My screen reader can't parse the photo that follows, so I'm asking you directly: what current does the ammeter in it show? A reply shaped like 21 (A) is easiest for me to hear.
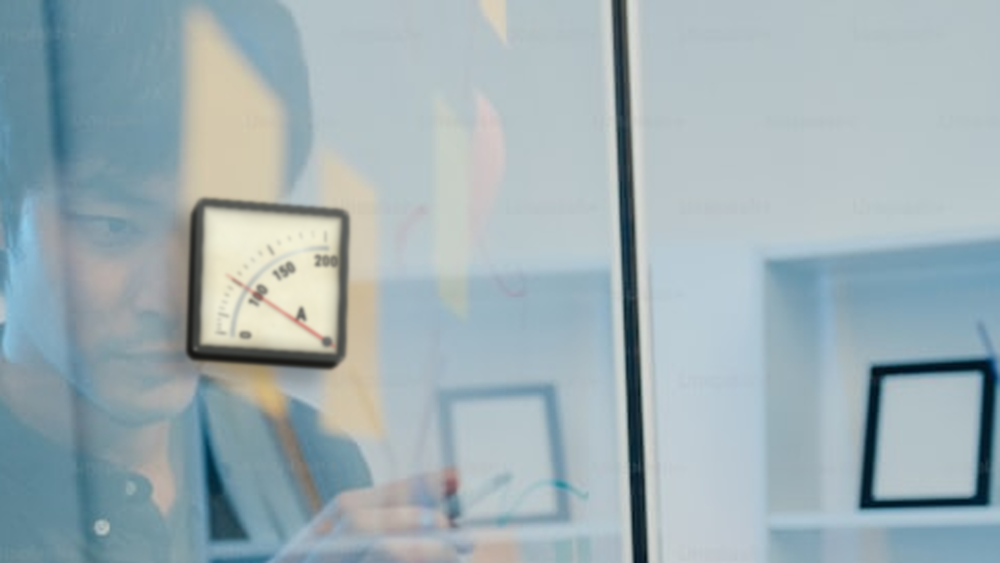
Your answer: 100 (A)
